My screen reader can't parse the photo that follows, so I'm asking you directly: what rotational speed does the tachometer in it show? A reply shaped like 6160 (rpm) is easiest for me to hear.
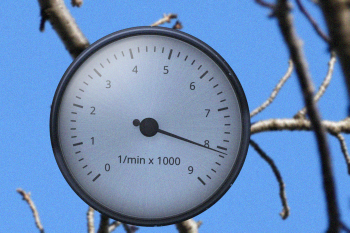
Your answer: 8100 (rpm)
